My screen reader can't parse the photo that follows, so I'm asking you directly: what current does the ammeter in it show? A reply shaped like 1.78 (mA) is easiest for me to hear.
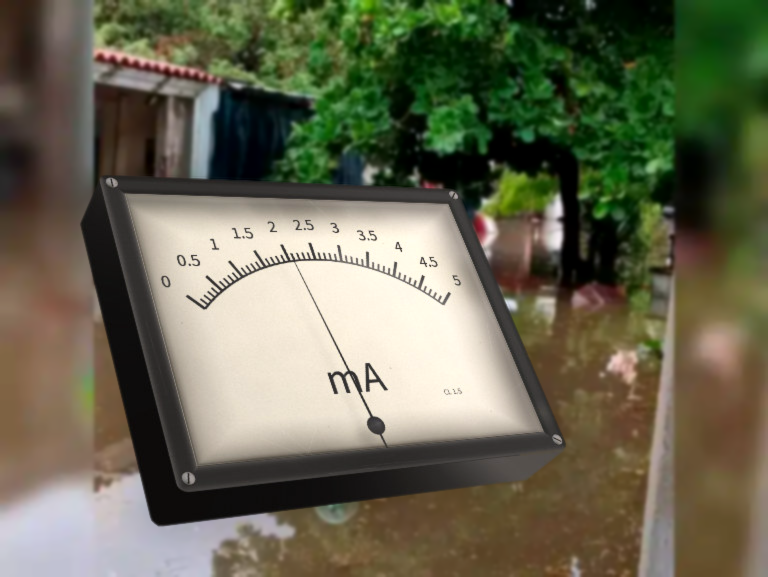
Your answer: 2 (mA)
